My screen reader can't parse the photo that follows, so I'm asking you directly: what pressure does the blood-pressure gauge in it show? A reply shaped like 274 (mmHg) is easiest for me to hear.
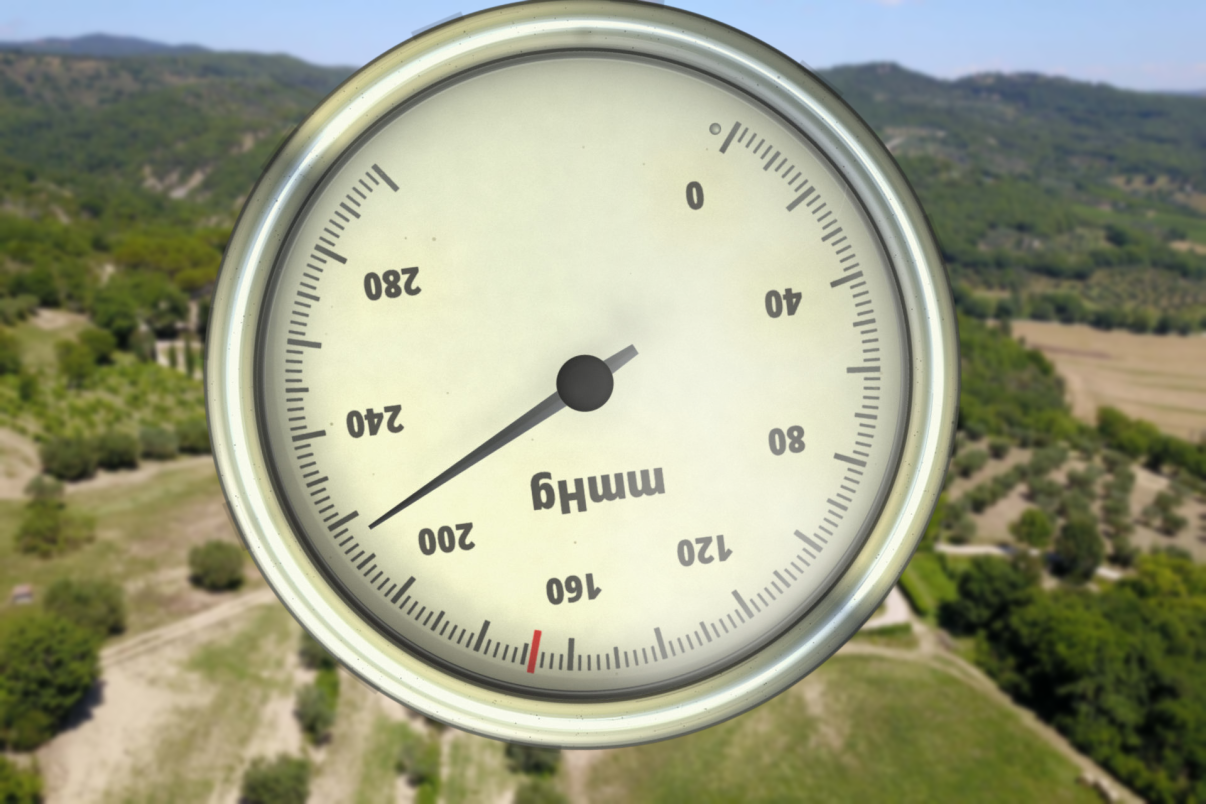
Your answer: 216 (mmHg)
